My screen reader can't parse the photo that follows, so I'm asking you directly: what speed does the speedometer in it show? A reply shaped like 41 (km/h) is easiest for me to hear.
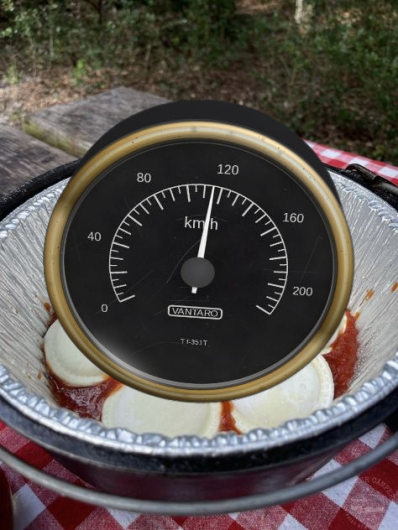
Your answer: 115 (km/h)
